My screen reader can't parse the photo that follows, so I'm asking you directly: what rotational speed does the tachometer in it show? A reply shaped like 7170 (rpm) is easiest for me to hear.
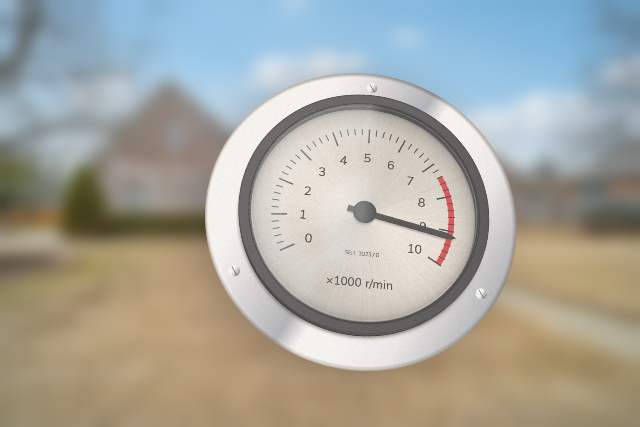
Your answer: 9200 (rpm)
